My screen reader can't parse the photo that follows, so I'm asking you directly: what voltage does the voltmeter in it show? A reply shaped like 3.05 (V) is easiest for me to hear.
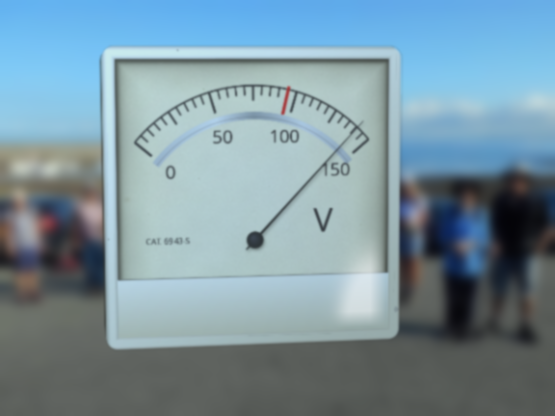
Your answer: 140 (V)
